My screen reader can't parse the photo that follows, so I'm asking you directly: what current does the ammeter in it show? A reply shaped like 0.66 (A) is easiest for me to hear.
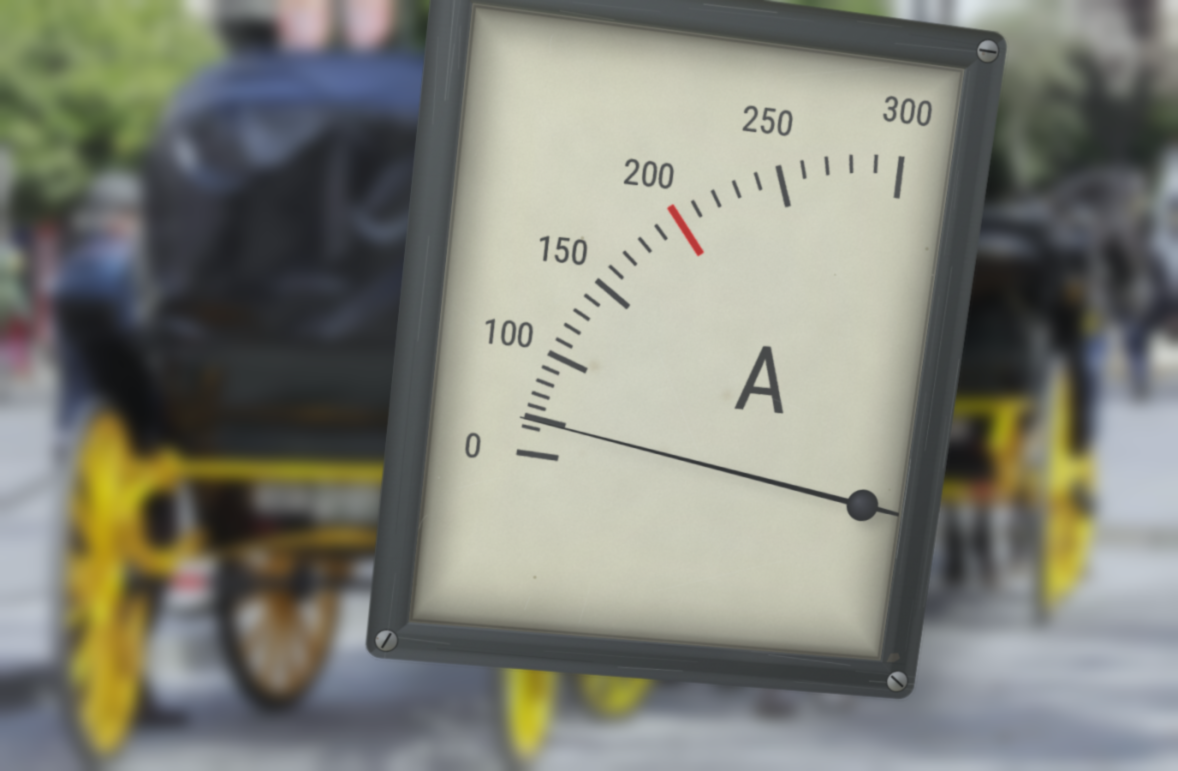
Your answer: 50 (A)
